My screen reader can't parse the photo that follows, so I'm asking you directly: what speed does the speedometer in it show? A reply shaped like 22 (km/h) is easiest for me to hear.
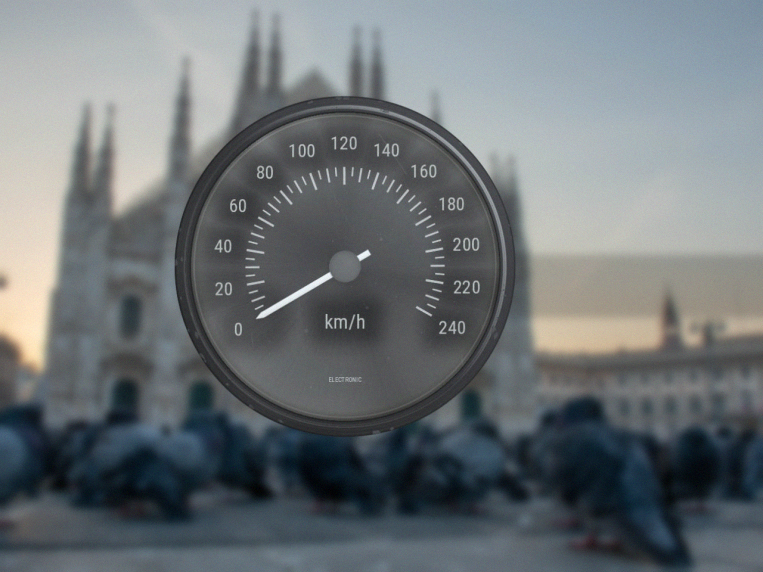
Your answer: 0 (km/h)
